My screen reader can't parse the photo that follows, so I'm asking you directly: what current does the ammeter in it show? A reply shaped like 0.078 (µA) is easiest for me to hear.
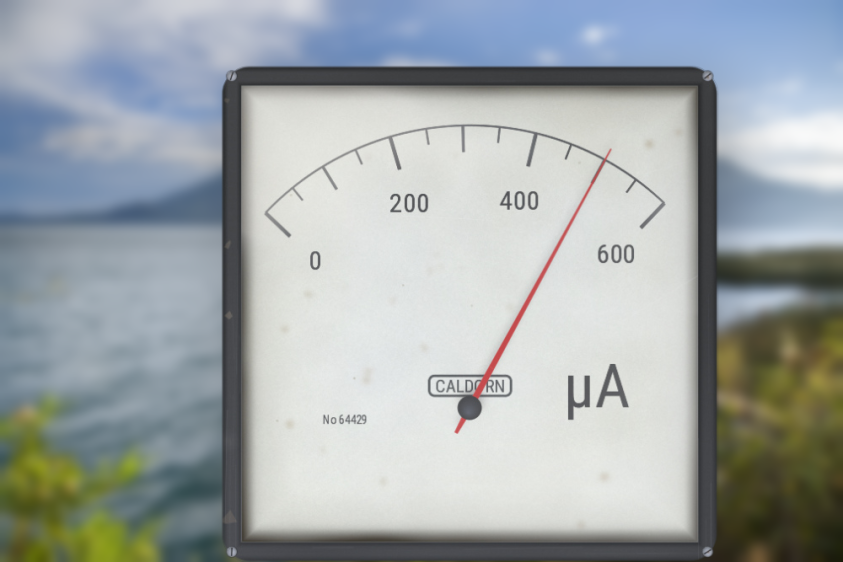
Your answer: 500 (µA)
